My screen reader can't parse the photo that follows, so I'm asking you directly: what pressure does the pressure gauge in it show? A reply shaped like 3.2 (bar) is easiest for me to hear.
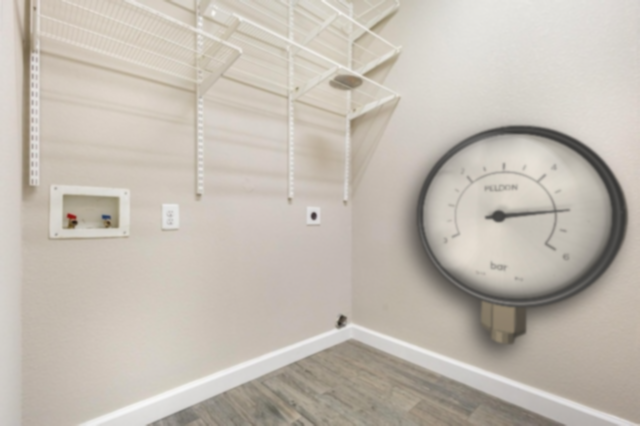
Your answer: 5 (bar)
